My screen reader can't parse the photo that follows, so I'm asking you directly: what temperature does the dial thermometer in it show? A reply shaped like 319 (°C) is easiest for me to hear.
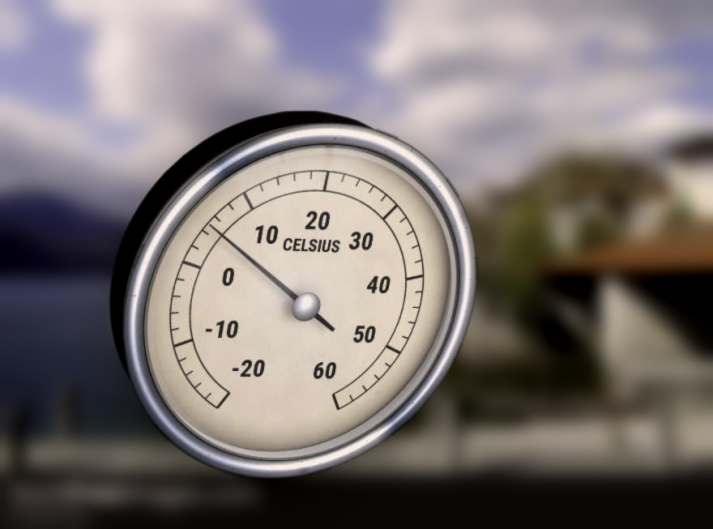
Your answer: 5 (°C)
